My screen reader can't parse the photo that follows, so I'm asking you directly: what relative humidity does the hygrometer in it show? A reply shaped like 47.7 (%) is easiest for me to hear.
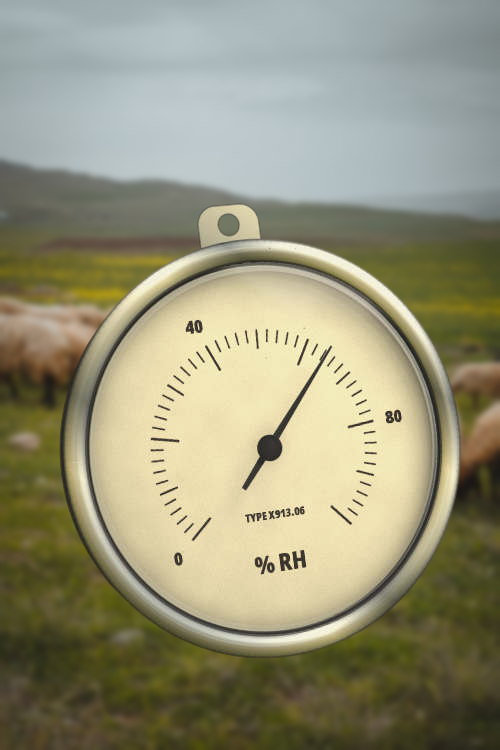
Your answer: 64 (%)
